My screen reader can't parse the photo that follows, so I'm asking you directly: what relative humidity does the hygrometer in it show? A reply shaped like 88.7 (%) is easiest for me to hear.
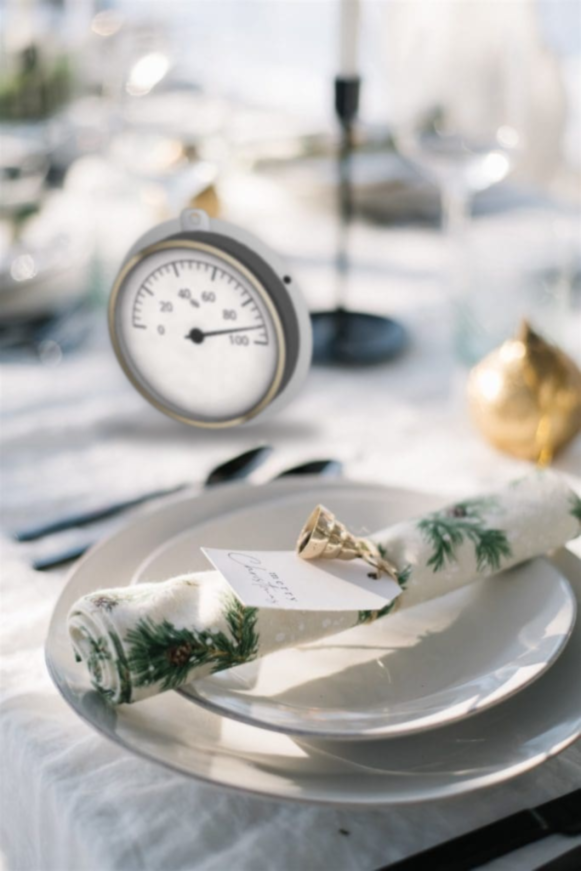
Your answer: 92 (%)
